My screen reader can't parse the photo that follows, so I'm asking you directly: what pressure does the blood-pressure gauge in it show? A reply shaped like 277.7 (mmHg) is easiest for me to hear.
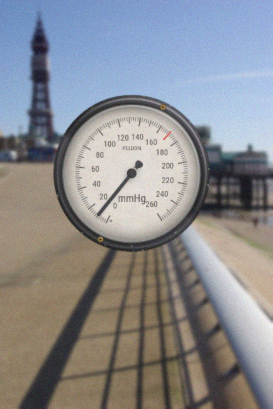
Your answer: 10 (mmHg)
